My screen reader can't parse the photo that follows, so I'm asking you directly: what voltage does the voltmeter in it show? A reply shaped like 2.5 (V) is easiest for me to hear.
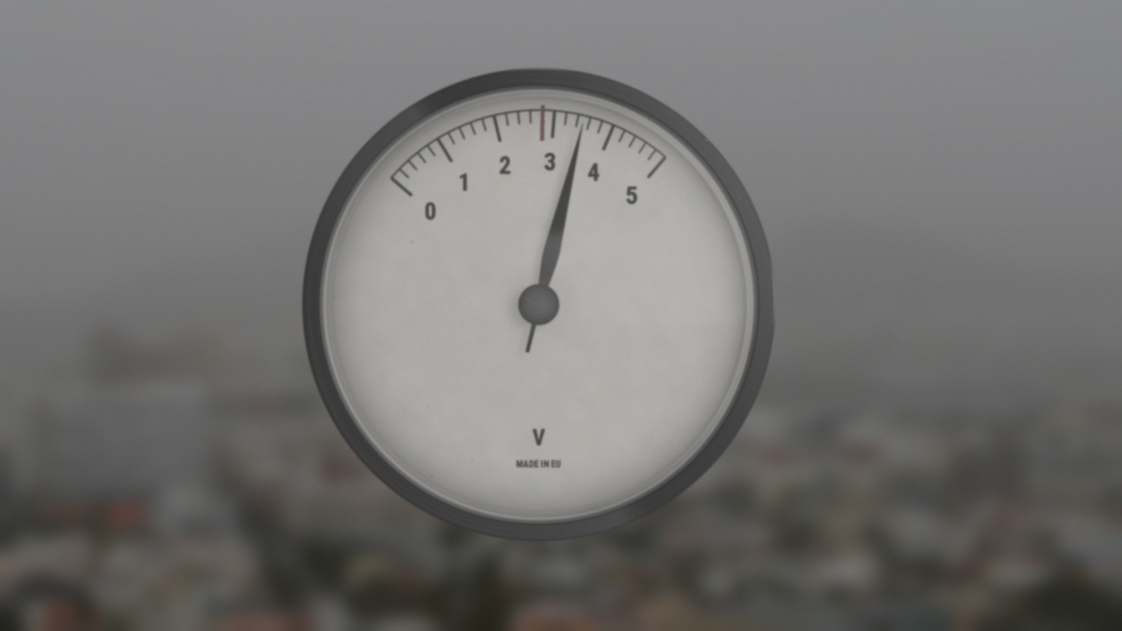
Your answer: 3.5 (V)
